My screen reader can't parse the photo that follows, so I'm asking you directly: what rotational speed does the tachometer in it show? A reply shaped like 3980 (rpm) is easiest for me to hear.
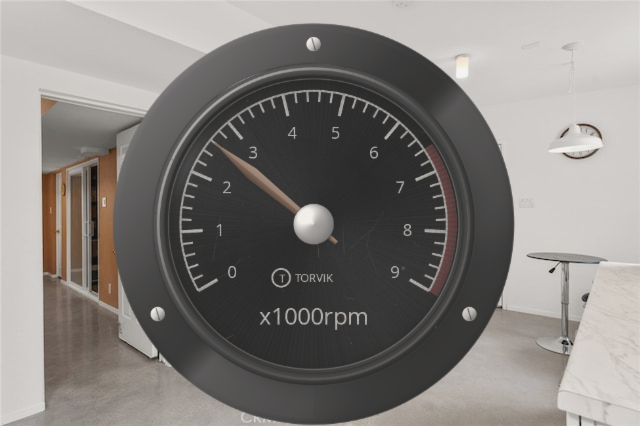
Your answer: 2600 (rpm)
